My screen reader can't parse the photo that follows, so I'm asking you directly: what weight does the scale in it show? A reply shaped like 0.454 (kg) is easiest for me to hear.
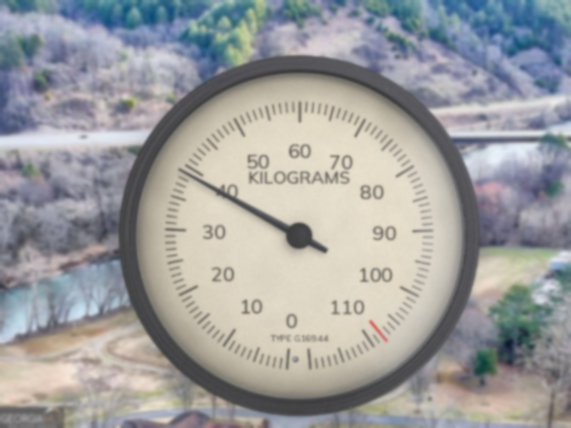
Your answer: 39 (kg)
